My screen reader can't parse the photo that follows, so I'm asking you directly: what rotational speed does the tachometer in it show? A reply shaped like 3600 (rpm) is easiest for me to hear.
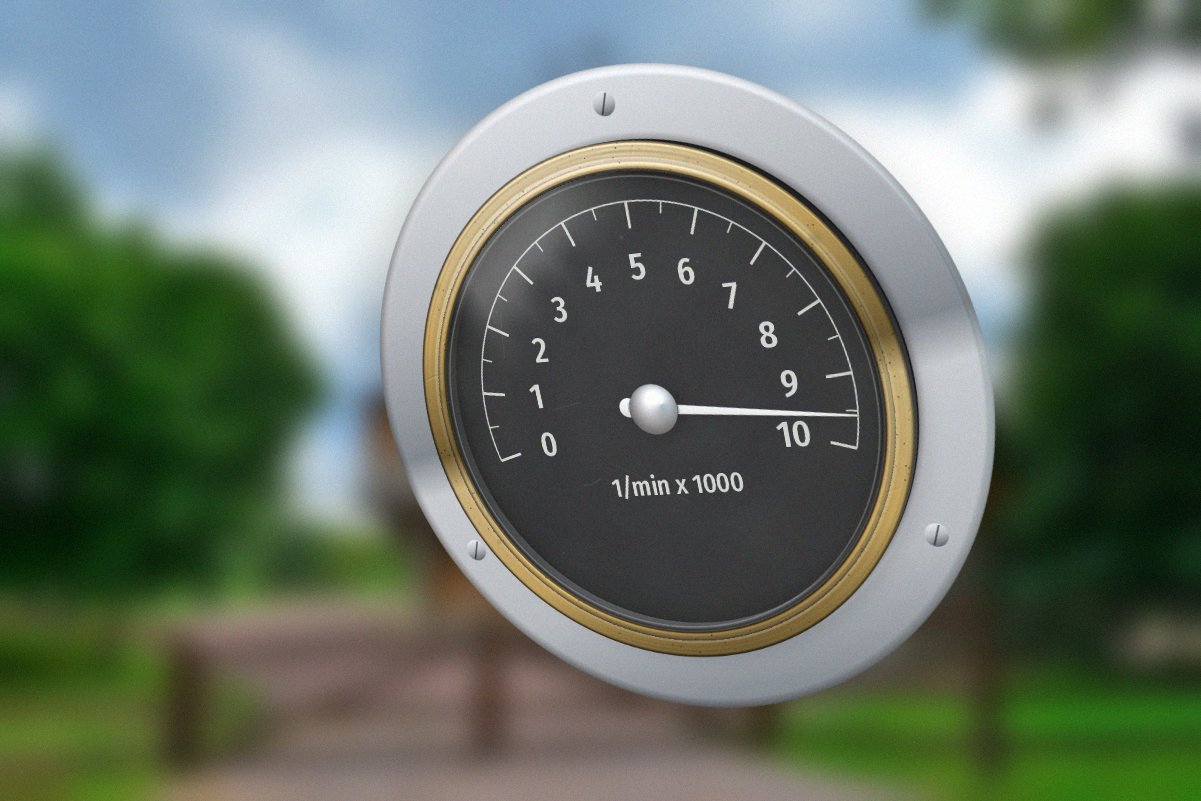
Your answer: 9500 (rpm)
